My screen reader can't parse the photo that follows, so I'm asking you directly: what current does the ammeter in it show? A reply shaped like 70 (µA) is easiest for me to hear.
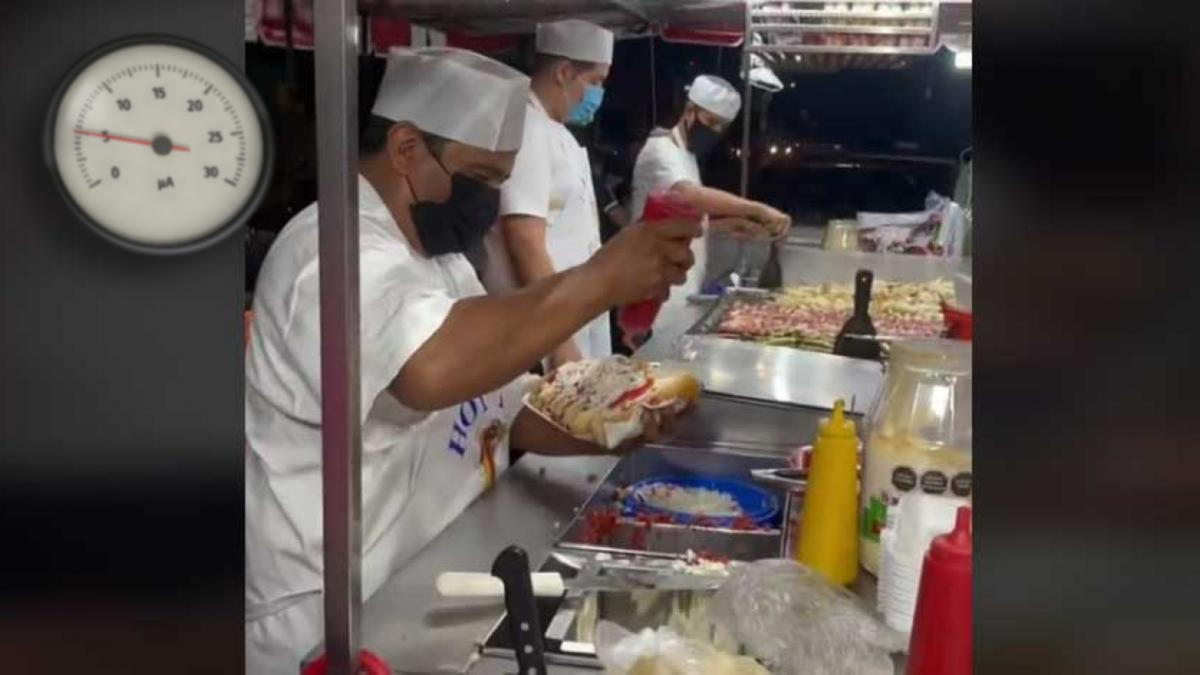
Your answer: 5 (µA)
